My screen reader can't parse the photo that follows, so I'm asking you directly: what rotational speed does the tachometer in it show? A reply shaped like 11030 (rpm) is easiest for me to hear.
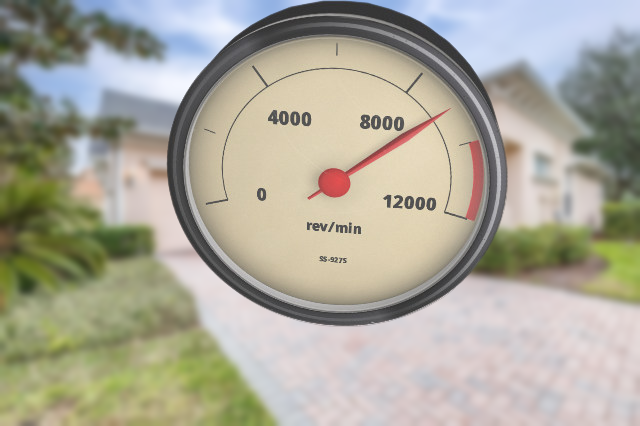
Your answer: 9000 (rpm)
